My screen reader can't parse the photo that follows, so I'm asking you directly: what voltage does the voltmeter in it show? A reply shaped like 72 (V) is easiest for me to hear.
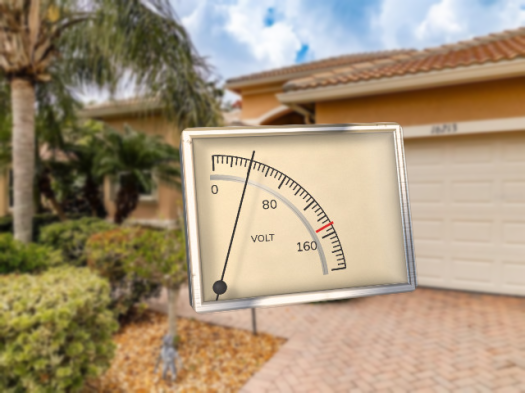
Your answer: 40 (V)
